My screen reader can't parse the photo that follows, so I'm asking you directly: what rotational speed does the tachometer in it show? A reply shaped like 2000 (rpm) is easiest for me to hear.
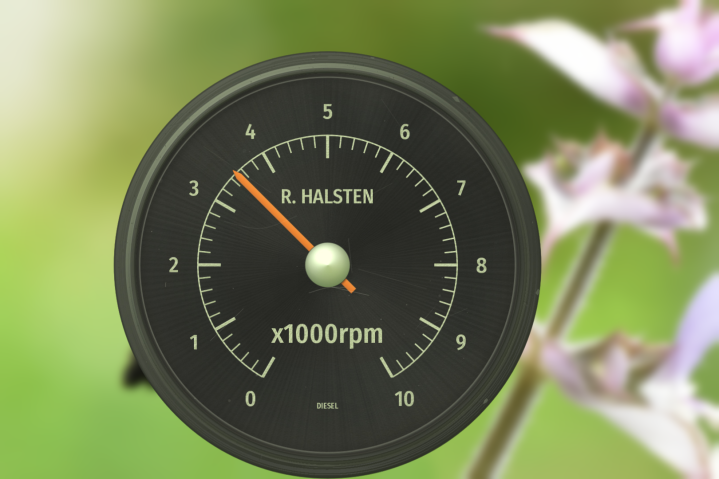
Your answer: 3500 (rpm)
